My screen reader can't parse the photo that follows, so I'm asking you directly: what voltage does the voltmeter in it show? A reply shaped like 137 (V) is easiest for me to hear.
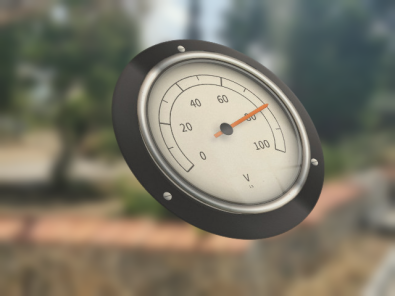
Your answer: 80 (V)
